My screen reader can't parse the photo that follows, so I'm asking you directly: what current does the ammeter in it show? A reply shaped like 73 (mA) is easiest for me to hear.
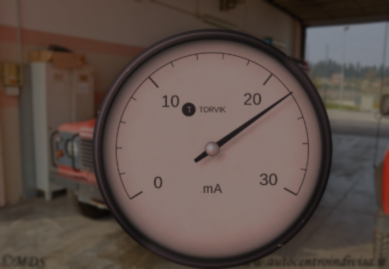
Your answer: 22 (mA)
